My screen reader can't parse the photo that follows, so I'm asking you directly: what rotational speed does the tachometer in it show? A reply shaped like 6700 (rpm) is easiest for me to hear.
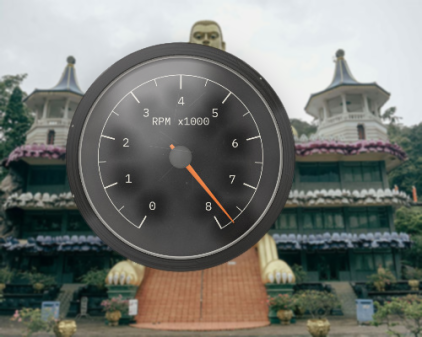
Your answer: 7750 (rpm)
